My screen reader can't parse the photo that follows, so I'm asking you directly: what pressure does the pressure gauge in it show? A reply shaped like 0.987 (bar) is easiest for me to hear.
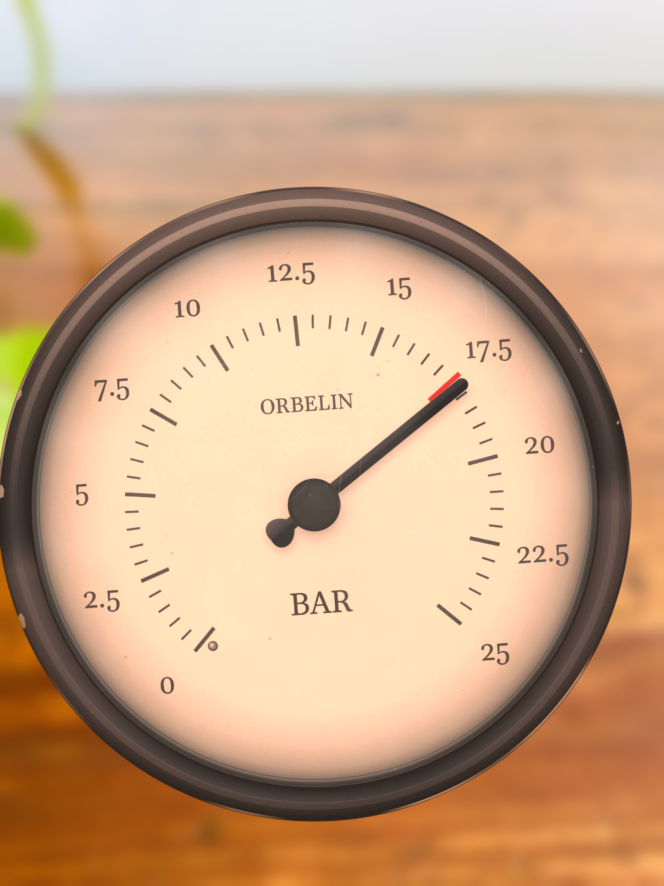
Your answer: 17.75 (bar)
